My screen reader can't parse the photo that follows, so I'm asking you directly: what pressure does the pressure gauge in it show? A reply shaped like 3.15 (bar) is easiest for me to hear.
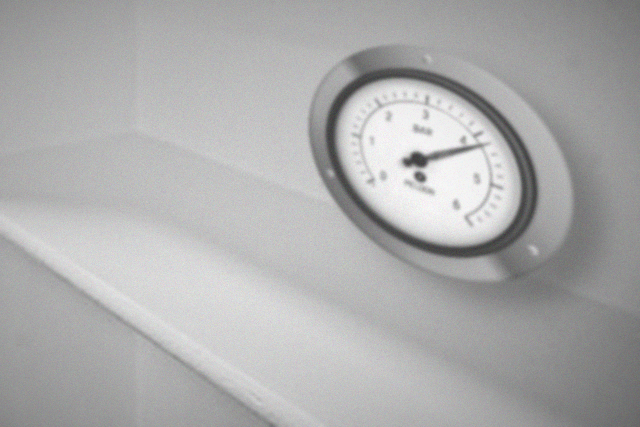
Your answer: 4.2 (bar)
